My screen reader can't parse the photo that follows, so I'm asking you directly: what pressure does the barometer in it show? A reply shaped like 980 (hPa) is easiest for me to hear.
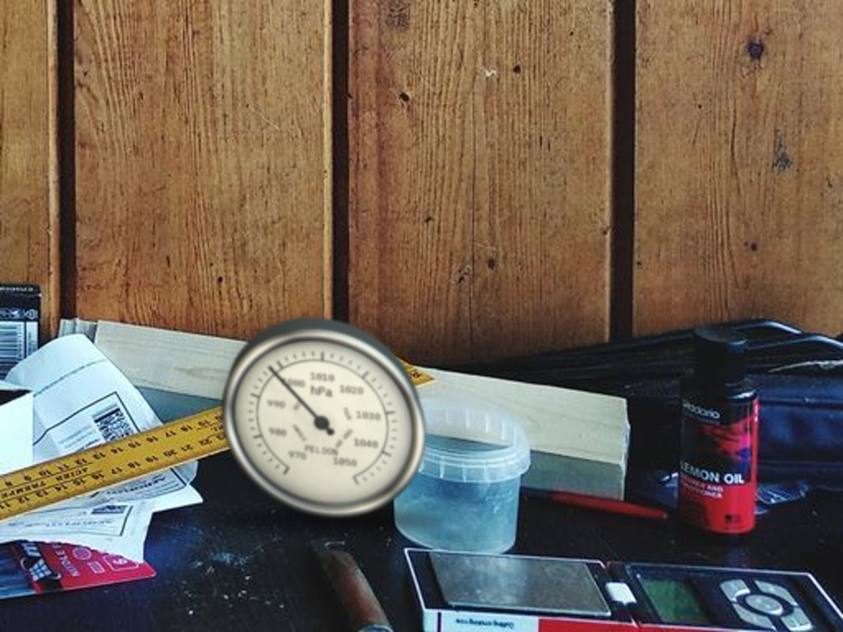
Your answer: 998 (hPa)
